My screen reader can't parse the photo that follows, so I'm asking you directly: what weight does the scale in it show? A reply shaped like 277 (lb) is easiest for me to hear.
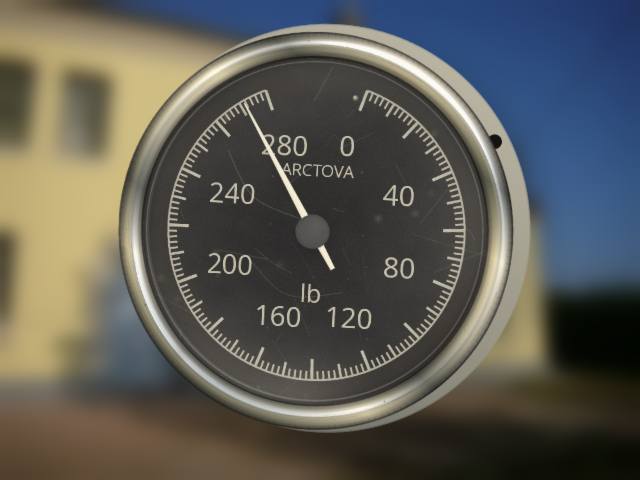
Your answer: 272 (lb)
